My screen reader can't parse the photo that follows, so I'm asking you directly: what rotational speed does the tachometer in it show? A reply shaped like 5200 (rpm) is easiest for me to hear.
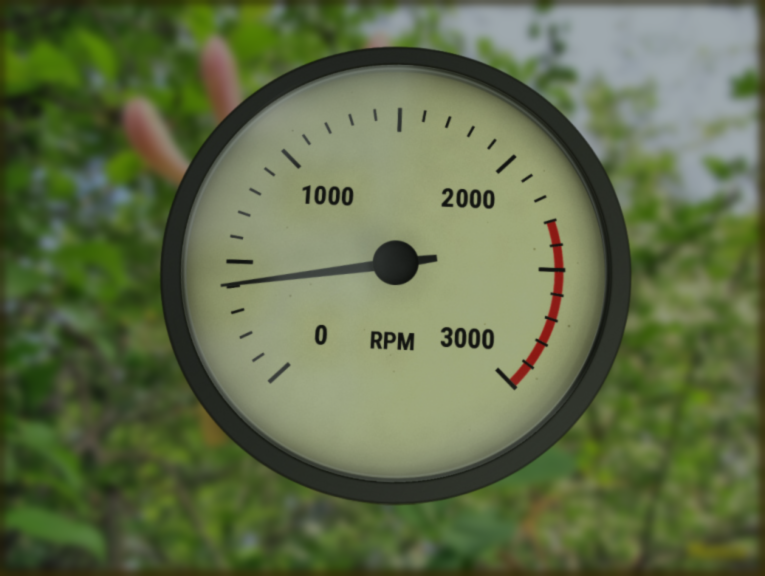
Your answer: 400 (rpm)
